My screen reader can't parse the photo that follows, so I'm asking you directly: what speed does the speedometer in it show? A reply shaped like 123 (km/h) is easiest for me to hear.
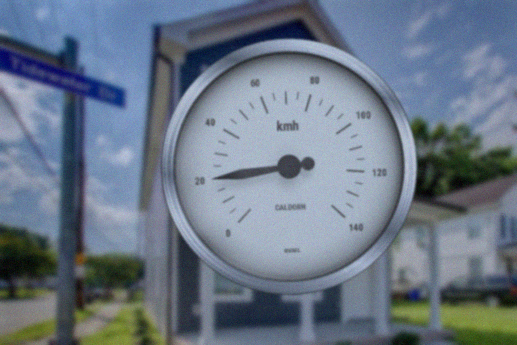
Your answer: 20 (km/h)
